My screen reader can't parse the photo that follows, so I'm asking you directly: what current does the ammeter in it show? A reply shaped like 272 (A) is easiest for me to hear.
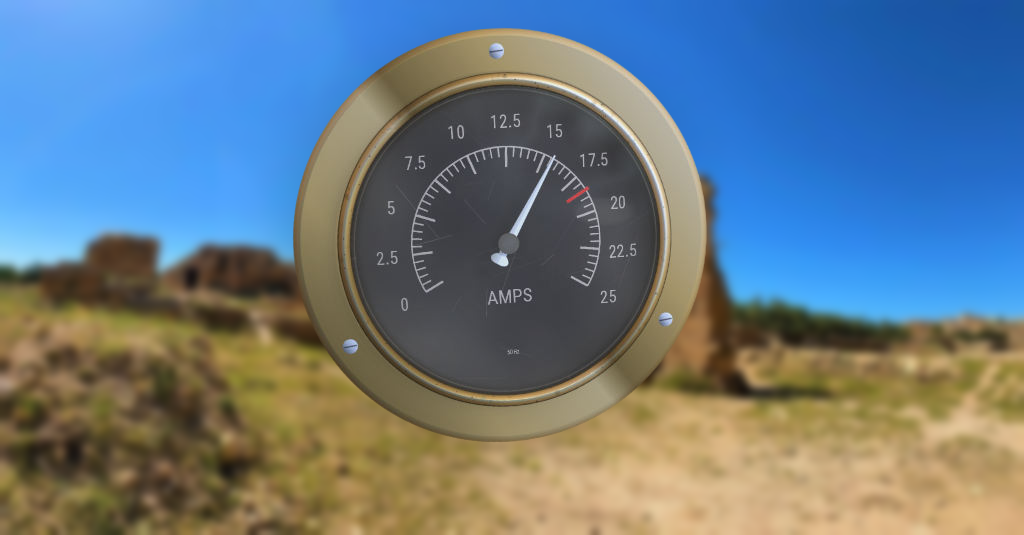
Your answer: 15.5 (A)
